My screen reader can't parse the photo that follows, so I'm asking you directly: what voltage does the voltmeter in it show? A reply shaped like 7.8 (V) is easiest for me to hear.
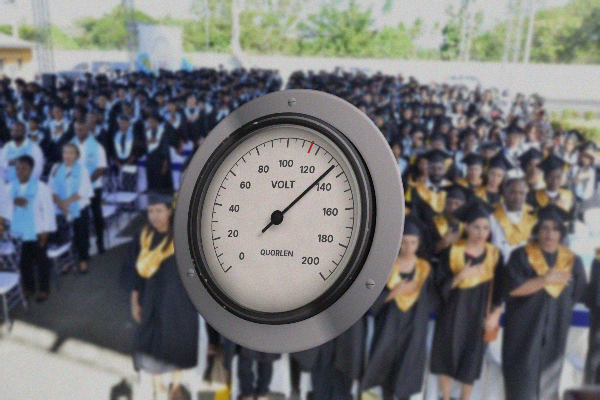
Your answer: 135 (V)
